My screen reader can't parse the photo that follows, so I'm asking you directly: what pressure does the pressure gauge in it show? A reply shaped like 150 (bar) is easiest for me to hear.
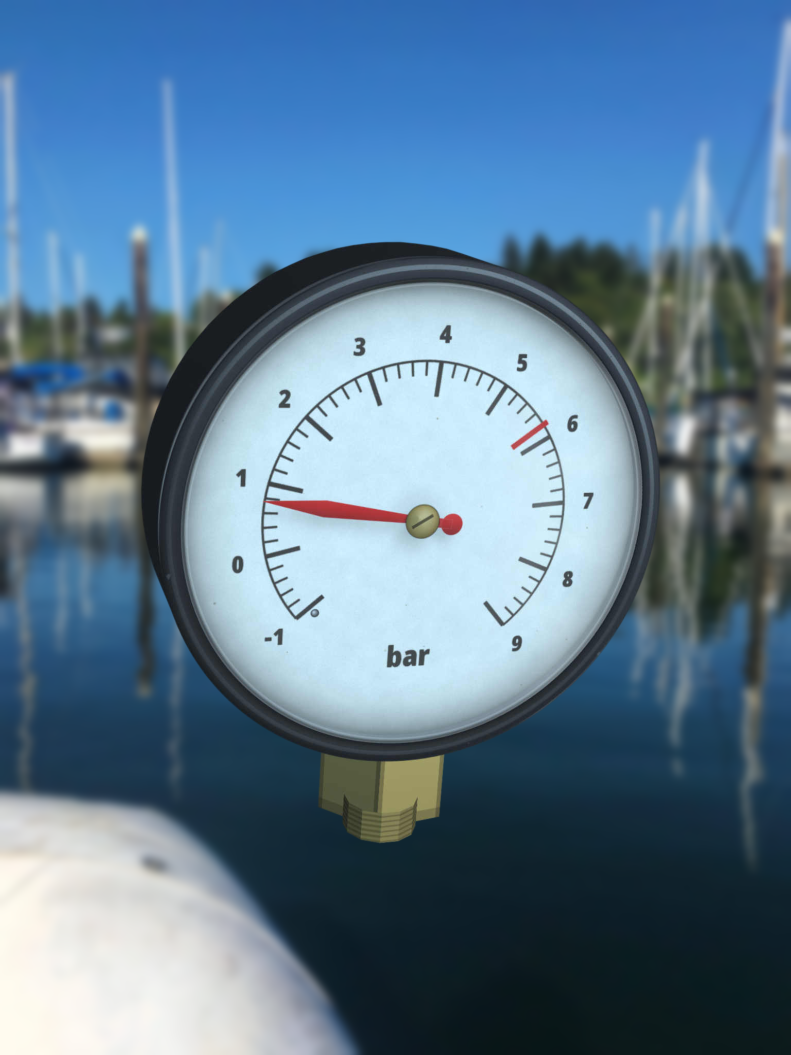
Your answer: 0.8 (bar)
